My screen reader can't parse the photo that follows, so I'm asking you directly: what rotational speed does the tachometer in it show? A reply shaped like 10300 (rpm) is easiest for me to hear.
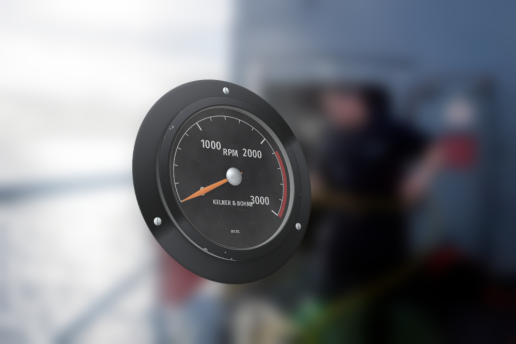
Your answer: 0 (rpm)
